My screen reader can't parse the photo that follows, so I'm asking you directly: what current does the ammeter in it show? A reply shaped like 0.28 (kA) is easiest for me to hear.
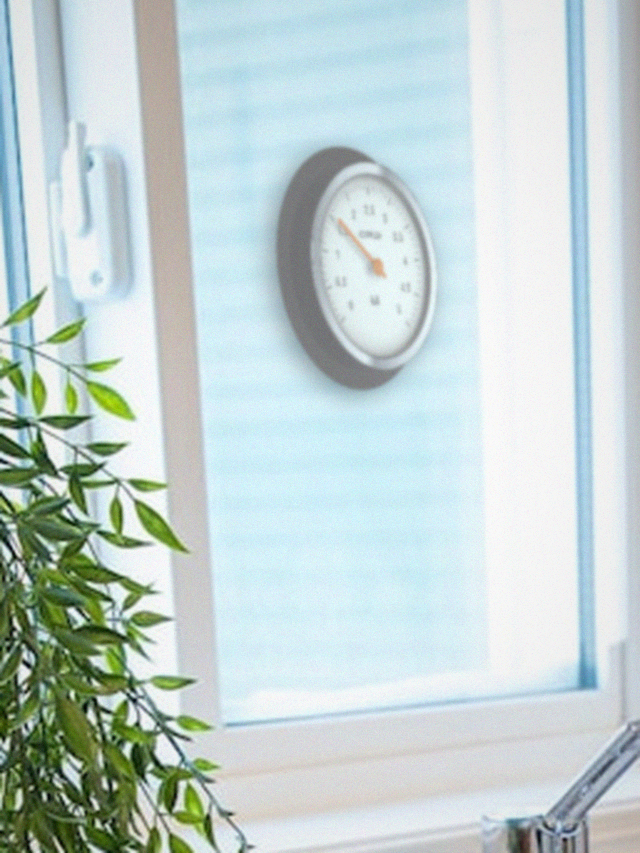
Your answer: 1.5 (kA)
